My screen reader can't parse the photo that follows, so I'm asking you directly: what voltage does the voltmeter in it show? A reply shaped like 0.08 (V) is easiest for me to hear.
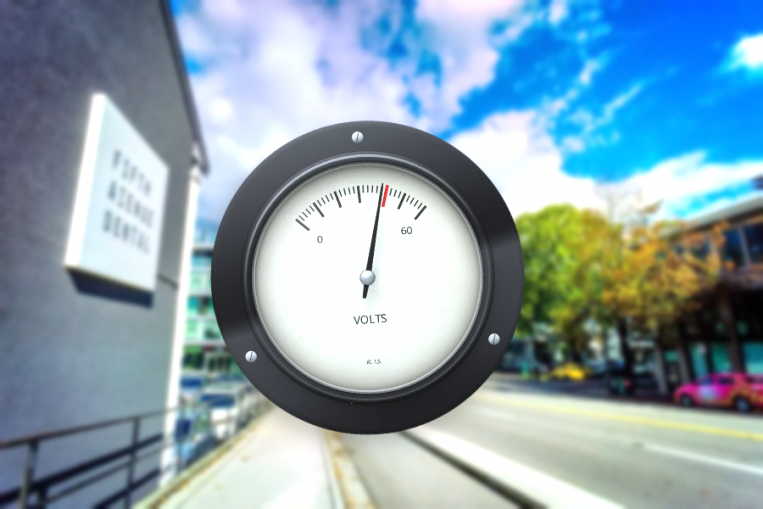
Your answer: 40 (V)
